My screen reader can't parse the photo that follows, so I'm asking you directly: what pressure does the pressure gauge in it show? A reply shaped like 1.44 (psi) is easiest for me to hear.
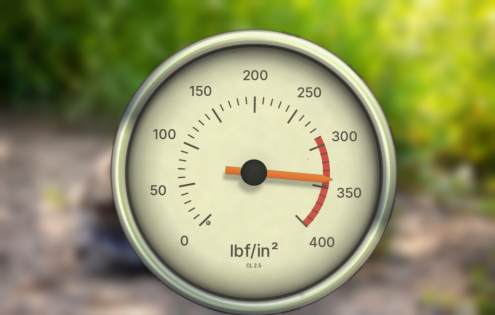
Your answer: 340 (psi)
